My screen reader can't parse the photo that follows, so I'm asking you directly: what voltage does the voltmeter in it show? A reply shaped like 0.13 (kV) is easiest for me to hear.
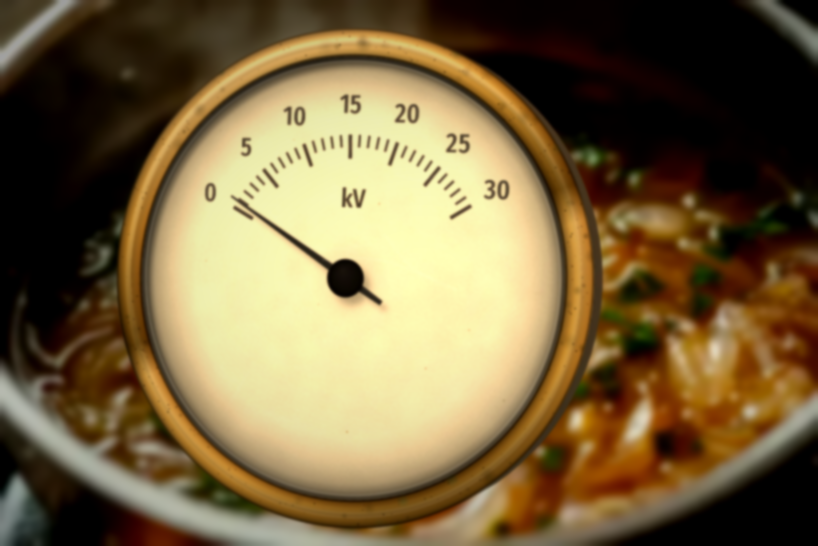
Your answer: 1 (kV)
